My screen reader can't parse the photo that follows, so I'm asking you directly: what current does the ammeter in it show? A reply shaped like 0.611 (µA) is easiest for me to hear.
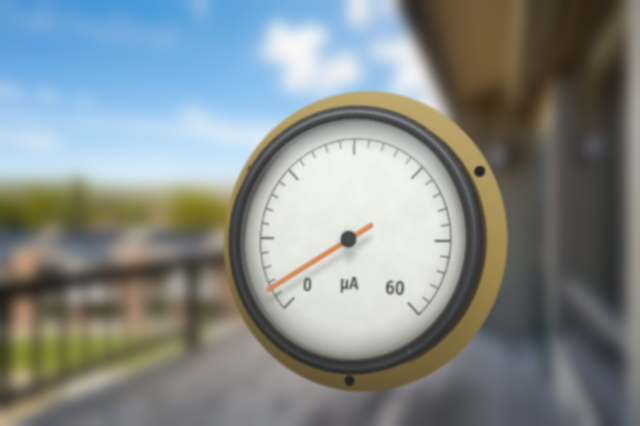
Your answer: 3 (µA)
